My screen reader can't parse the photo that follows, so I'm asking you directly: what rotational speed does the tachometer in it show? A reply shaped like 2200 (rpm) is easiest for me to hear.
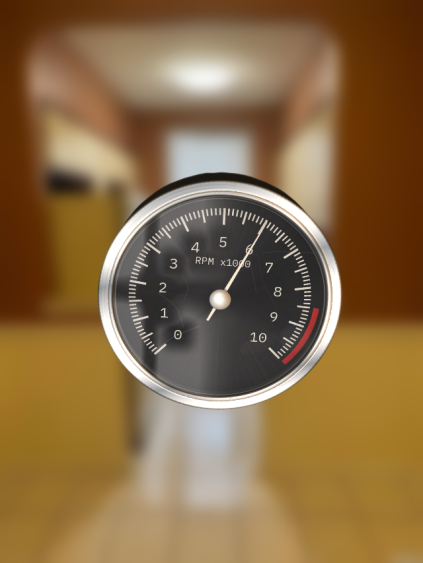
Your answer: 6000 (rpm)
